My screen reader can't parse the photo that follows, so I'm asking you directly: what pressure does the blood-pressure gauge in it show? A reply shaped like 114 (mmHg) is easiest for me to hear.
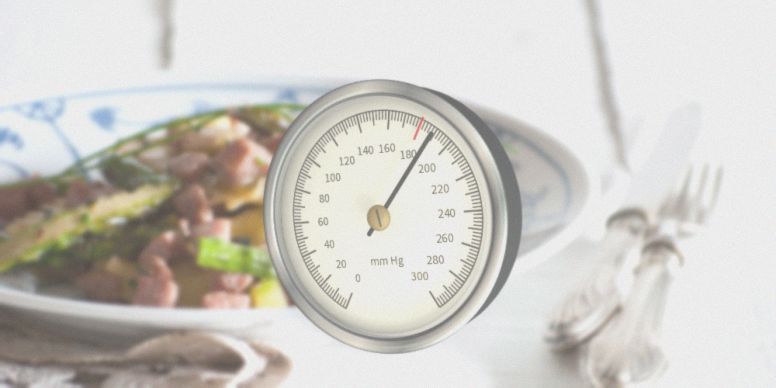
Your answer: 190 (mmHg)
